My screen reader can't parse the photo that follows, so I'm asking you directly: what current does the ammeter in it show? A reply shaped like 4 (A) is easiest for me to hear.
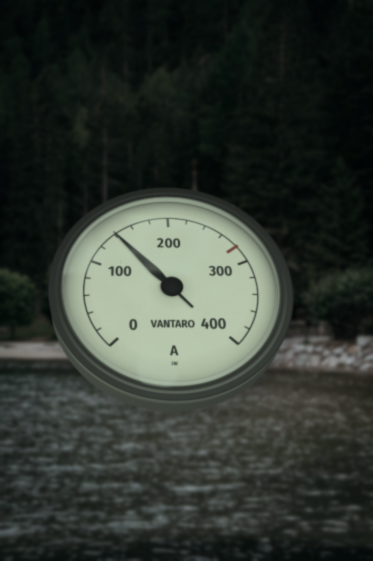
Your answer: 140 (A)
